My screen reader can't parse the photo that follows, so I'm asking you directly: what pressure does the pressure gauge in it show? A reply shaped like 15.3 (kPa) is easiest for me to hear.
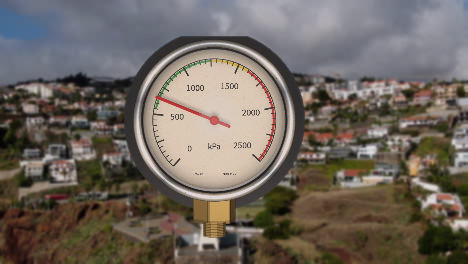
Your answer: 650 (kPa)
